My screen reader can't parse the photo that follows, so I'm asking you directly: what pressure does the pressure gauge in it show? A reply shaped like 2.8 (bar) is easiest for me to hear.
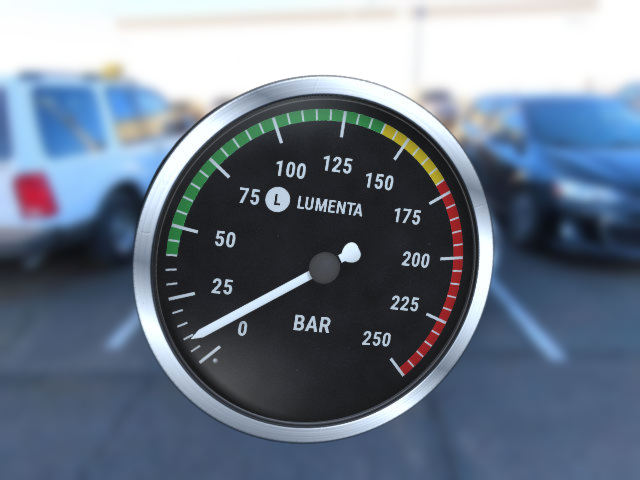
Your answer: 10 (bar)
